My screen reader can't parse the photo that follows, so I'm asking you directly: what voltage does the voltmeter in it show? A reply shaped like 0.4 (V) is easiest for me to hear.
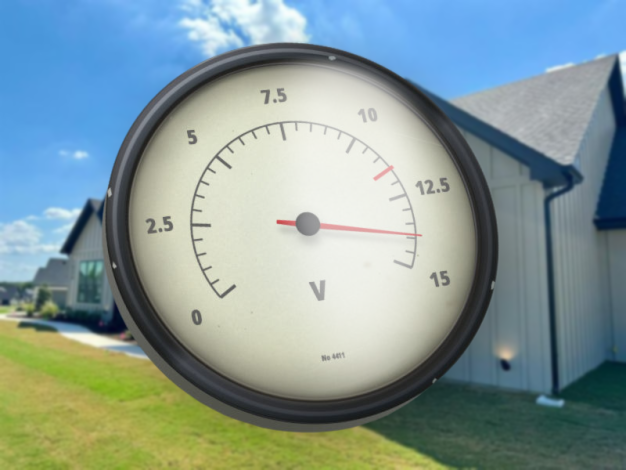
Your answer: 14 (V)
